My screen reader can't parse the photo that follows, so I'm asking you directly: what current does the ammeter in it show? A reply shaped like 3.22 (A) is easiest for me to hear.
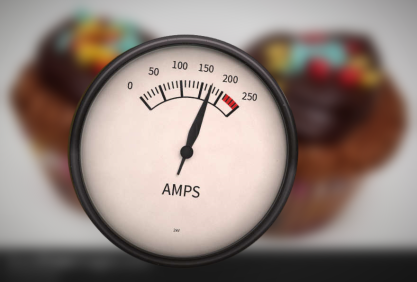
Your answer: 170 (A)
